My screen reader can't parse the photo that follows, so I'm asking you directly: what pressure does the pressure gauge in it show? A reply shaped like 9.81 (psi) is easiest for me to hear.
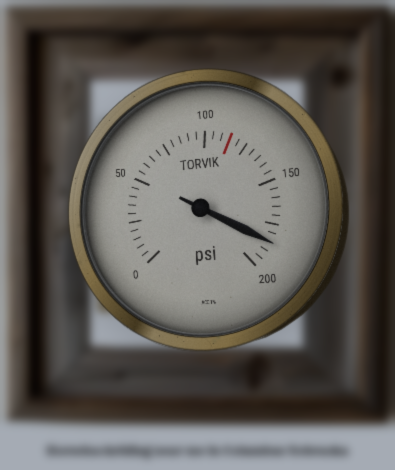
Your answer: 185 (psi)
